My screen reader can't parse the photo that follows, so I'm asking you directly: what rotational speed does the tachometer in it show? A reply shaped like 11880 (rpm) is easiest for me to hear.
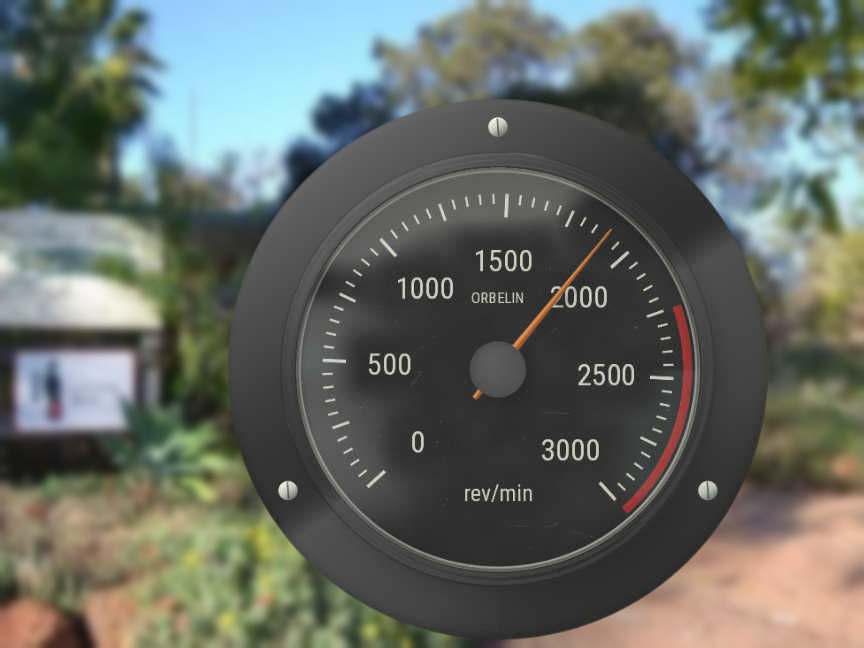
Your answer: 1900 (rpm)
